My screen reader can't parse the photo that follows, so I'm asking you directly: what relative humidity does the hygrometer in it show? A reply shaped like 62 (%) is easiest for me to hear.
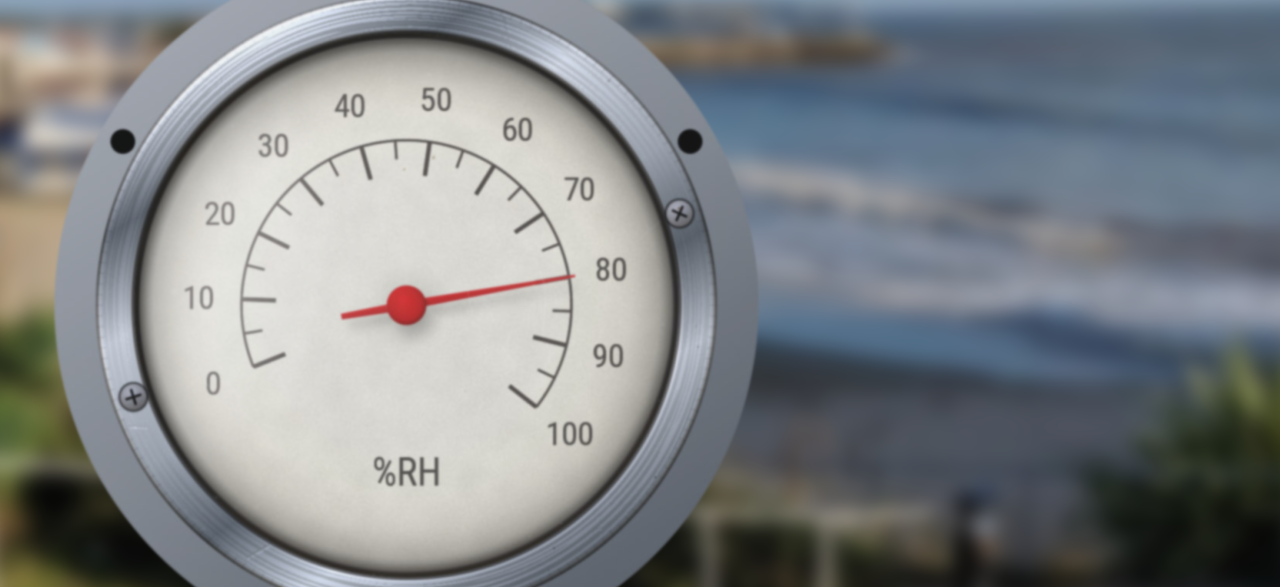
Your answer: 80 (%)
